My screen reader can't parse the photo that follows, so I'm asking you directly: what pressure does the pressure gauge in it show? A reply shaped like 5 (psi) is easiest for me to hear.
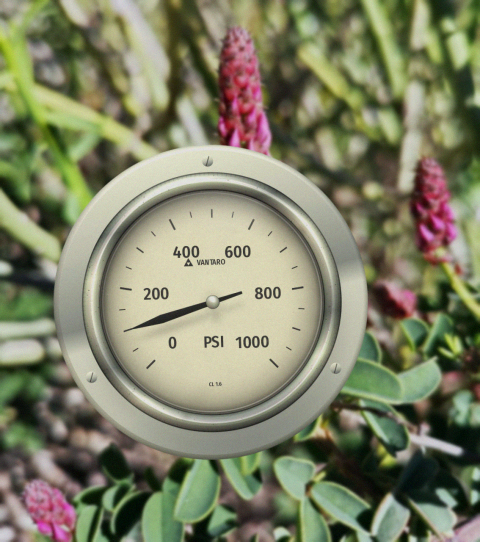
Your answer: 100 (psi)
